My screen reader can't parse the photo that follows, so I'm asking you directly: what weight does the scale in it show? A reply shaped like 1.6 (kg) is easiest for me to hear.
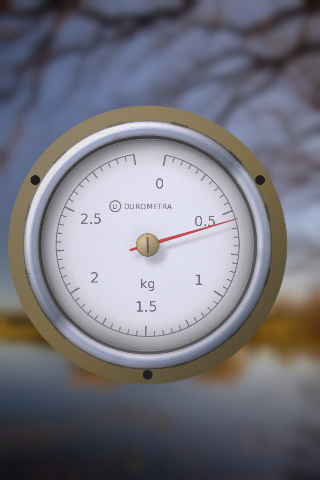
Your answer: 0.55 (kg)
